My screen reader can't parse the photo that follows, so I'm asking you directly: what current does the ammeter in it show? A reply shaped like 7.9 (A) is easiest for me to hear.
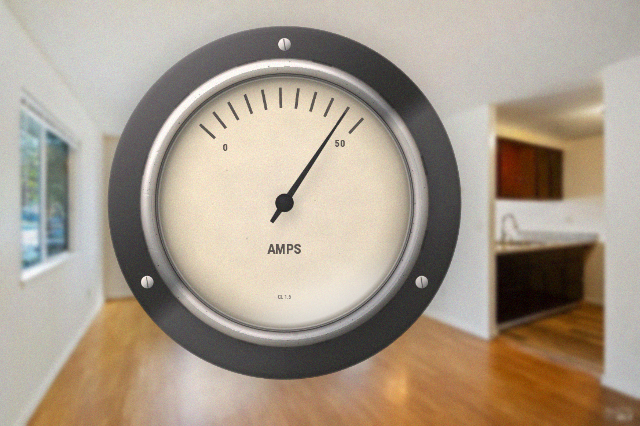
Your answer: 45 (A)
